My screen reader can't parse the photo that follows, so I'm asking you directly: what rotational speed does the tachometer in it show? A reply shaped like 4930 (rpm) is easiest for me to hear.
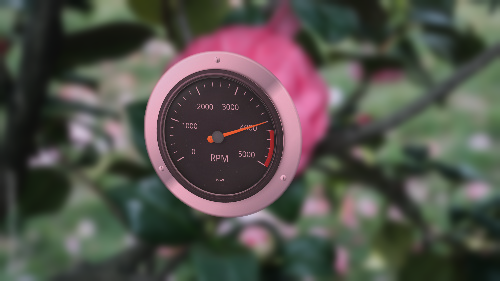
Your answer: 4000 (rpm)
